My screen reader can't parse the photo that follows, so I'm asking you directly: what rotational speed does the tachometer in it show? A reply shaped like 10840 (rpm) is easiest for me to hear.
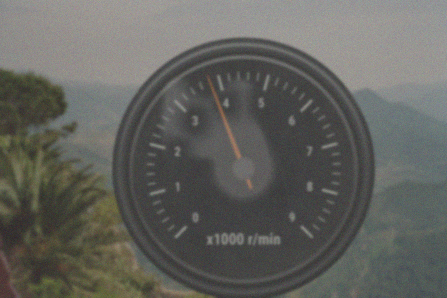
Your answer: 3800 (rpm)
